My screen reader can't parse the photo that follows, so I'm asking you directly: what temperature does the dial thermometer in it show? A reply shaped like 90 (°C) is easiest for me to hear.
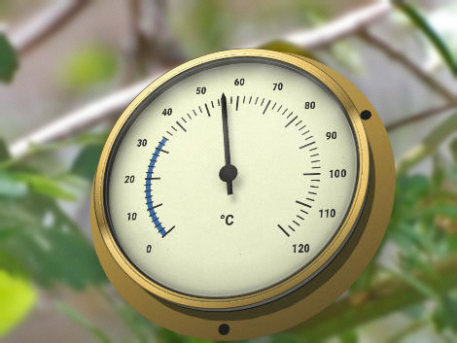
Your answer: 56 (°C)
